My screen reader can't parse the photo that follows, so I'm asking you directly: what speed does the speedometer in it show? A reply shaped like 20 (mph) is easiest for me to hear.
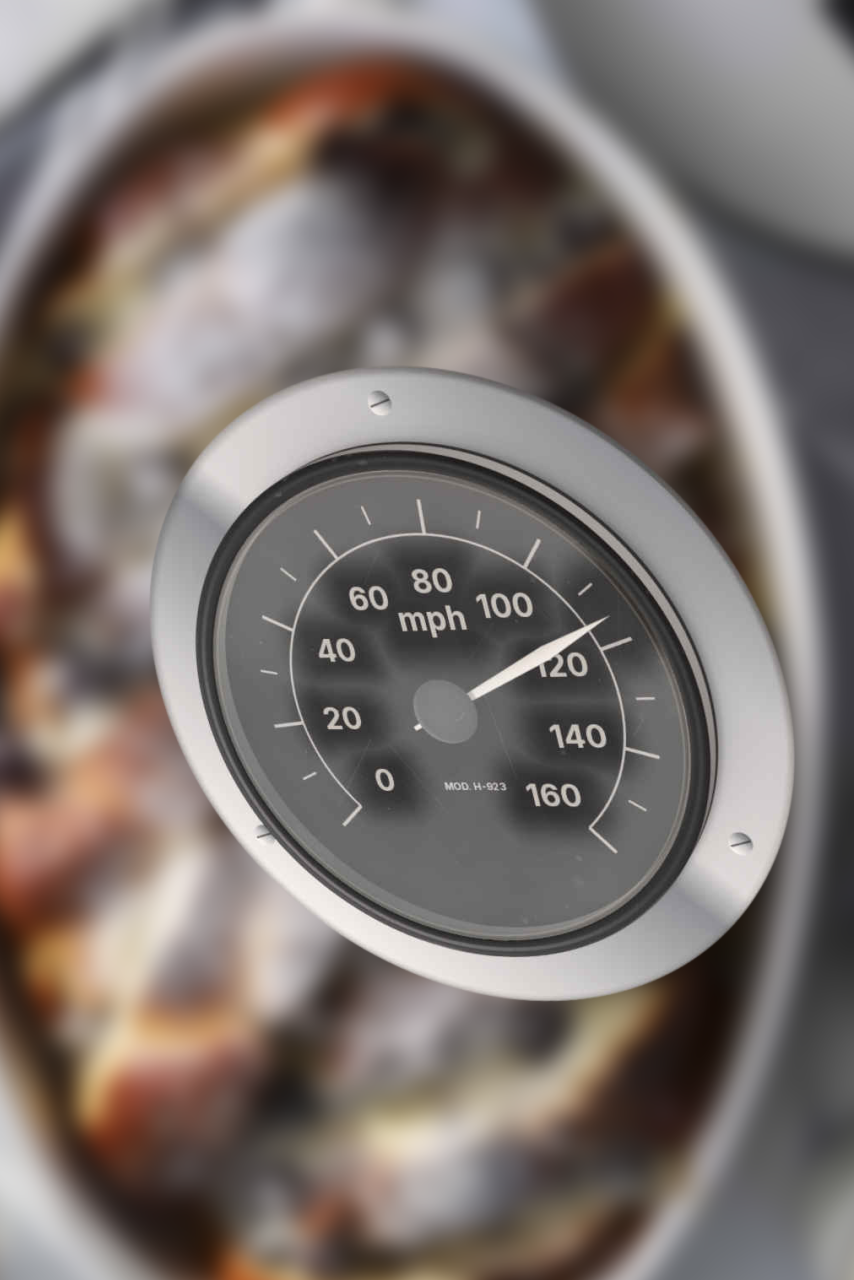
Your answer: 115 (mph)
